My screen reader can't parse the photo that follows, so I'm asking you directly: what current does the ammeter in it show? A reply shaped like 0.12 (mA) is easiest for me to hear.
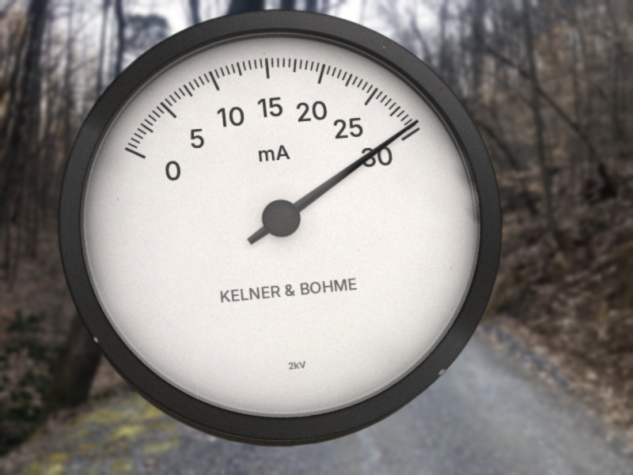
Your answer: 29.5 (mA)
